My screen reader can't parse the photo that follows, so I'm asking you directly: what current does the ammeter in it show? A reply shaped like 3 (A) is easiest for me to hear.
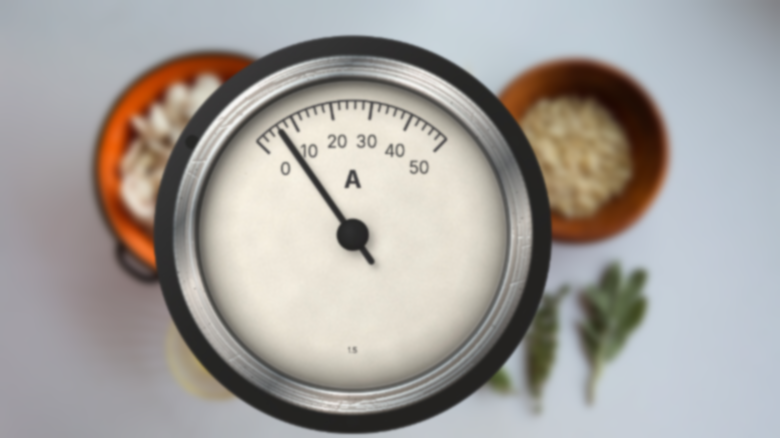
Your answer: 6 (A)
